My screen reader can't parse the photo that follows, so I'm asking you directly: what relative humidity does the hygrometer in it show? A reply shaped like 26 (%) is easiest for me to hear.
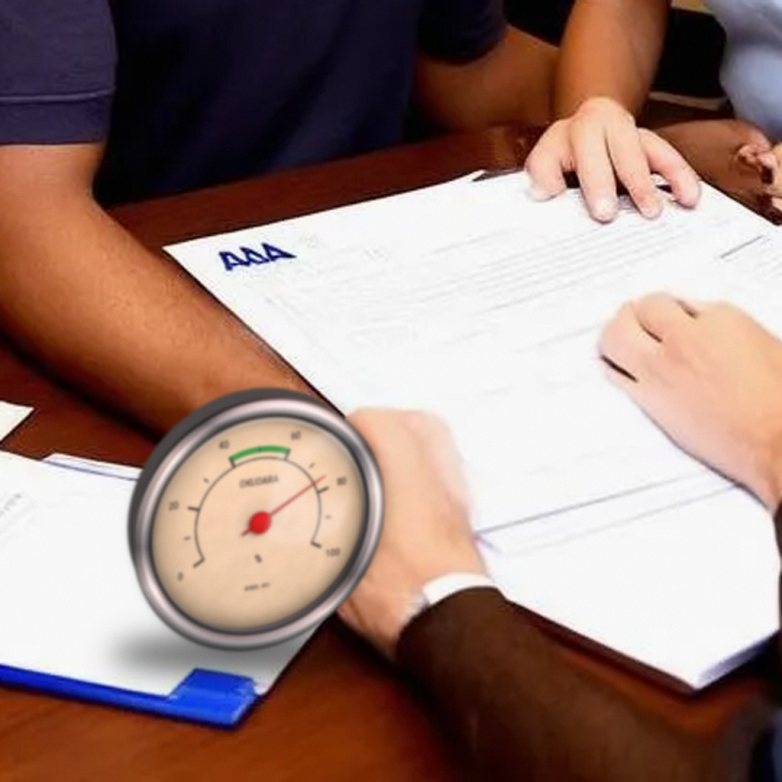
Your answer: 75 (%)
